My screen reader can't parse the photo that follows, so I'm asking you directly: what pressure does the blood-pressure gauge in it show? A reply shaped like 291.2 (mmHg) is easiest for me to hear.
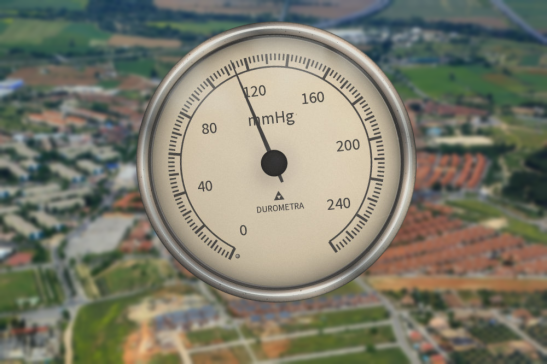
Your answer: 114 (mmHg)
